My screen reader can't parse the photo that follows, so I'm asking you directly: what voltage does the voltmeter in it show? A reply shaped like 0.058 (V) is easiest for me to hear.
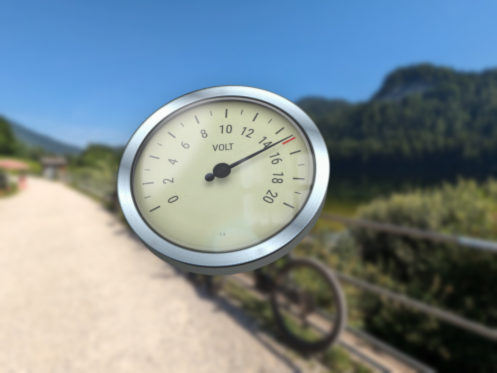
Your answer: 15 (V)
